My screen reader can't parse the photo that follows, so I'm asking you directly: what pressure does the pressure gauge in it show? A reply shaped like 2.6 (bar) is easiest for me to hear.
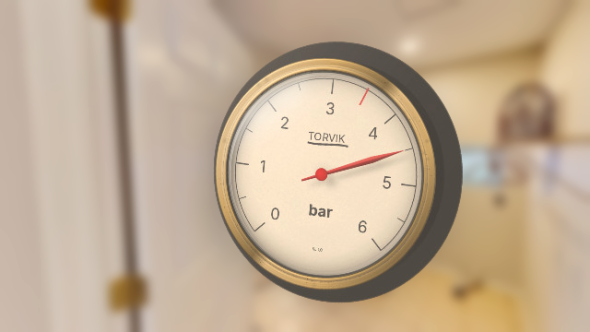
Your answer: 4.5 (bar)
